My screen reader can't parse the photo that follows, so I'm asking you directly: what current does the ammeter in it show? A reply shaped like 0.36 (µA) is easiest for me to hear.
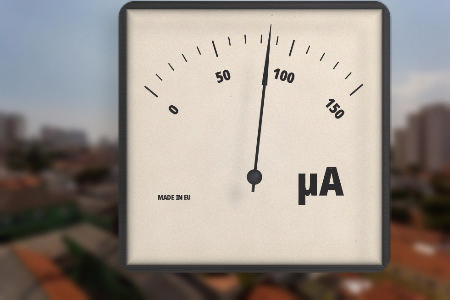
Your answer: 85 (µA)
